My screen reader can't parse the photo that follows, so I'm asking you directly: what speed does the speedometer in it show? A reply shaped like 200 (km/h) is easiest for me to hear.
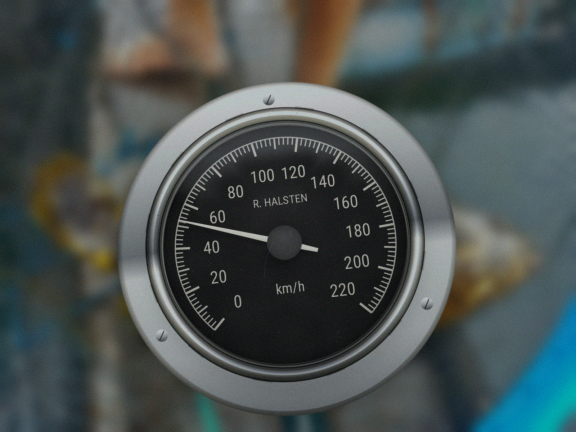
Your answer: 52 (km/h)
